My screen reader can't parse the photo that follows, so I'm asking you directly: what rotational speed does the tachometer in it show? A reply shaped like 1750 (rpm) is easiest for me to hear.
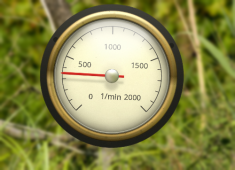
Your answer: 350 (rpm)
